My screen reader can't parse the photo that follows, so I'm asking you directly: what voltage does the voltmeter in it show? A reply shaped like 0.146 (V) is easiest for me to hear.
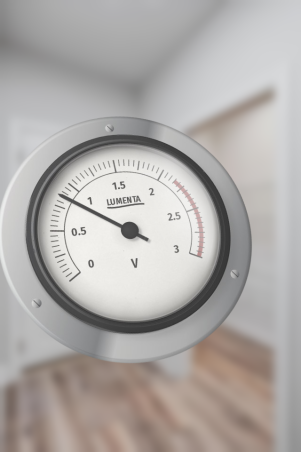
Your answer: 0.85 (V)
